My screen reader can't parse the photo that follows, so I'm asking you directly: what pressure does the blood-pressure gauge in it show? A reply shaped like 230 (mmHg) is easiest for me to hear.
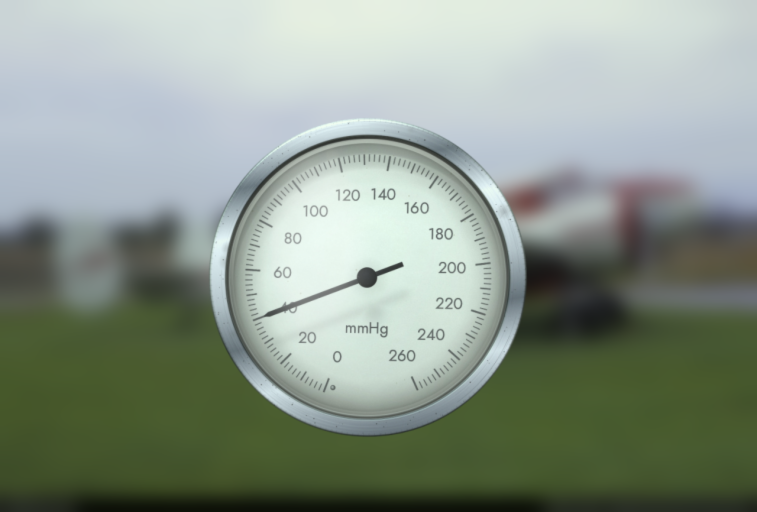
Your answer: 40 (mmHg)
